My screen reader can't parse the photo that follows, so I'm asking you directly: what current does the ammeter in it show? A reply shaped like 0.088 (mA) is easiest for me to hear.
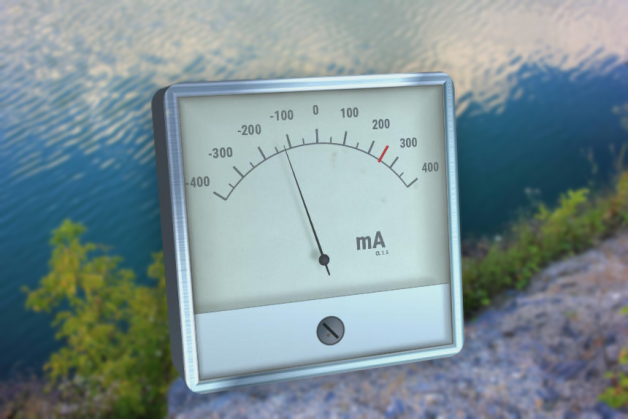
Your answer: -125 (mA)
